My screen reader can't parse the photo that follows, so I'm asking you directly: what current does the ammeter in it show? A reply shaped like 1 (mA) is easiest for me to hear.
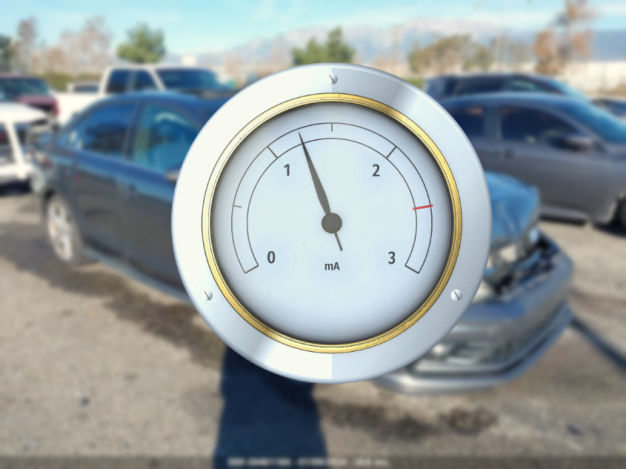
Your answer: 1.25 (mA)
